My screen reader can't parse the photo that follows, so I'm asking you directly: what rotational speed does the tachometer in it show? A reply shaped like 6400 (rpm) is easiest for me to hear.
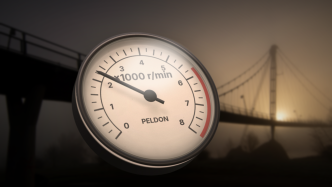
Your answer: 2250 (rpm)
